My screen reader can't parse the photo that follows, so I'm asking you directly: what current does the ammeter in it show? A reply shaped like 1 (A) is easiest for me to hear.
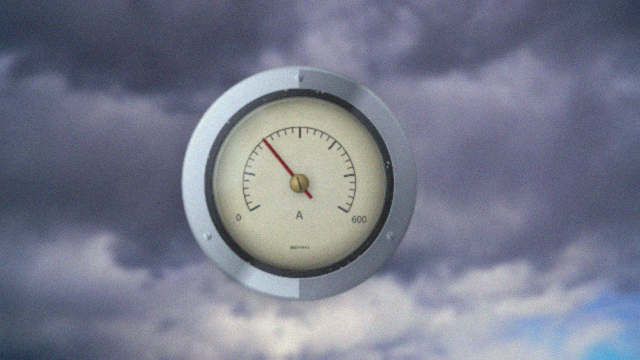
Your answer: 200 (A)
